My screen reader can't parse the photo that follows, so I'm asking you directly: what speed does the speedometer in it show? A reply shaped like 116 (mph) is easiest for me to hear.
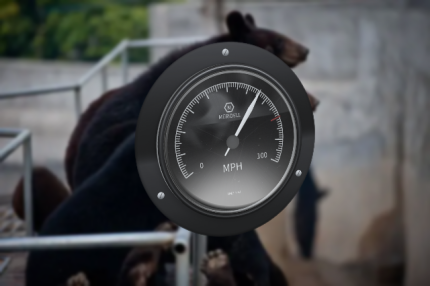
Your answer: 65 (mph)
